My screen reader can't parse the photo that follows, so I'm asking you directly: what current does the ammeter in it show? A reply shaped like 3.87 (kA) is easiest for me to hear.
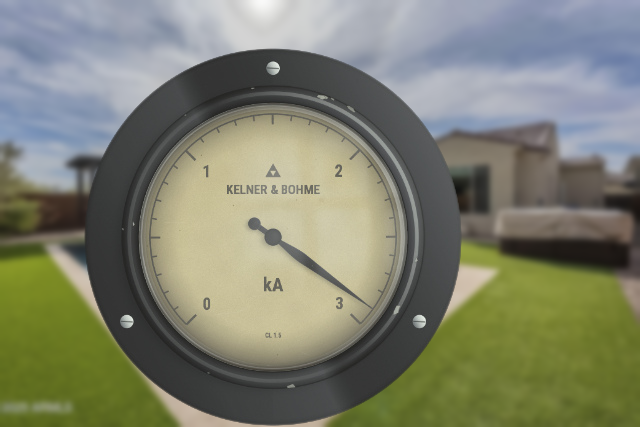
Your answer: 2.9 (kA)
